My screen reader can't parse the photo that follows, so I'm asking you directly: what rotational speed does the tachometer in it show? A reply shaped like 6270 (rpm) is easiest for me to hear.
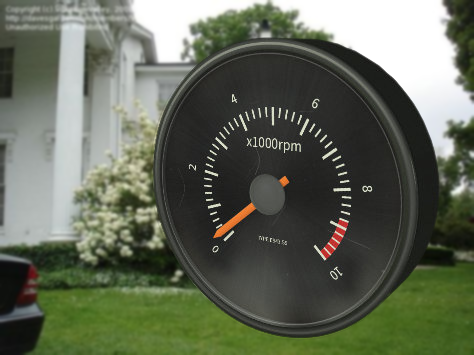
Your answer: 200 (rpm)
